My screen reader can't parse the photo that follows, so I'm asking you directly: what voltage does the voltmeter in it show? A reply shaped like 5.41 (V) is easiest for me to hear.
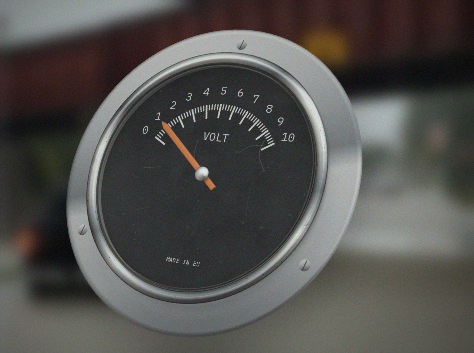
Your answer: 1 (V)
